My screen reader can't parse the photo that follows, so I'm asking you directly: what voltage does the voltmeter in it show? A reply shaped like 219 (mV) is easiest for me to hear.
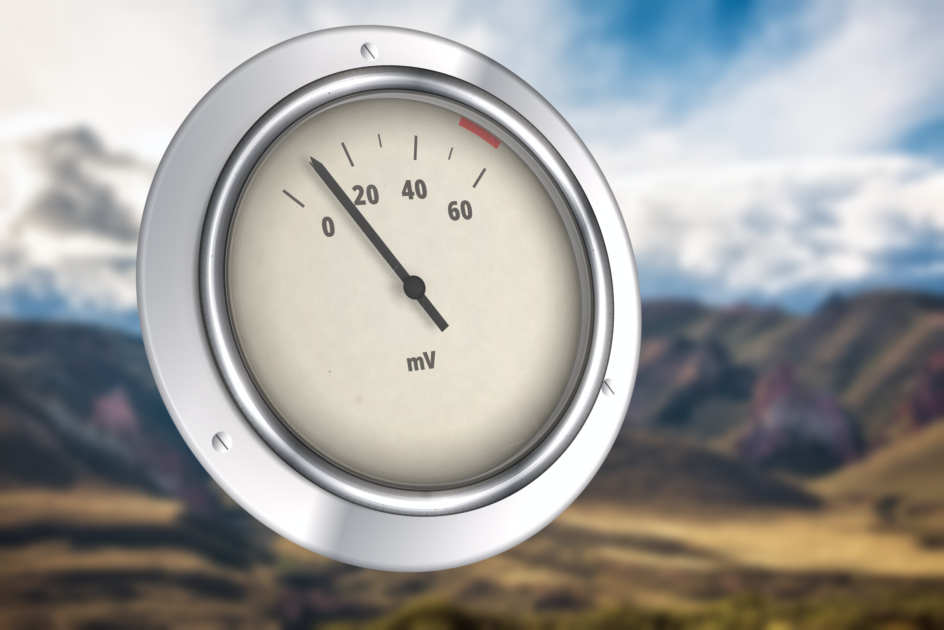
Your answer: 10 (mV)
